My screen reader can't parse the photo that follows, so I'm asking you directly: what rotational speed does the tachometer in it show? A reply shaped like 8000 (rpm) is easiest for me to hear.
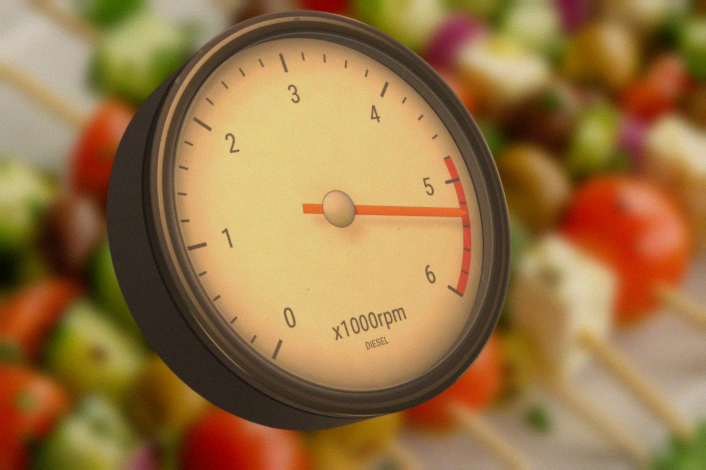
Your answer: 5300 (rpm)
